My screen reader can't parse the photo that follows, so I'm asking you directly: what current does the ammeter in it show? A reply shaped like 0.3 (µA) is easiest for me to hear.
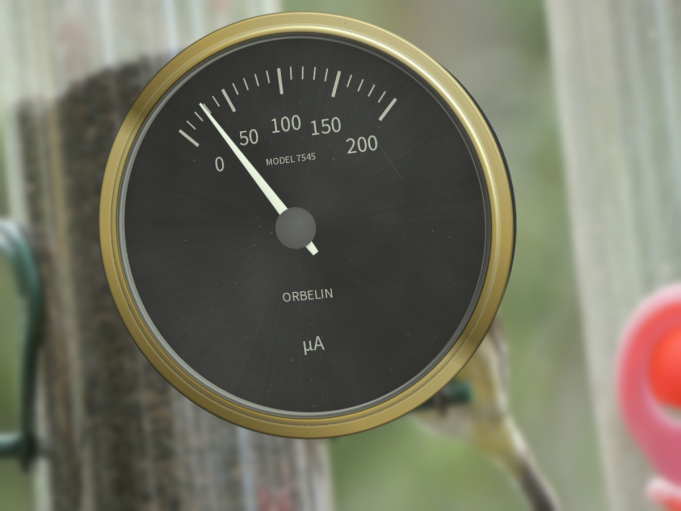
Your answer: 30 (µA)
